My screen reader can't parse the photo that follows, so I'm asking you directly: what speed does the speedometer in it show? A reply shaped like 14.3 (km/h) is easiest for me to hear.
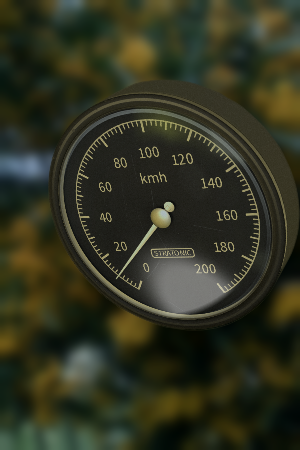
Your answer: 10 (km/h)
